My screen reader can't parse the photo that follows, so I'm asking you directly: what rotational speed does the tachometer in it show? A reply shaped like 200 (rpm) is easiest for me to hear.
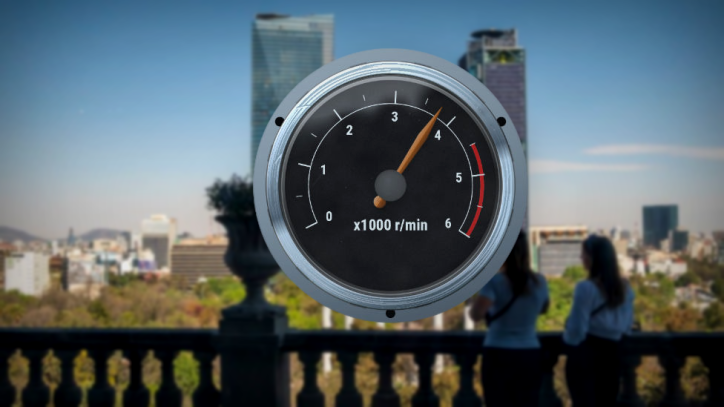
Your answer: 3750 (rpm)
